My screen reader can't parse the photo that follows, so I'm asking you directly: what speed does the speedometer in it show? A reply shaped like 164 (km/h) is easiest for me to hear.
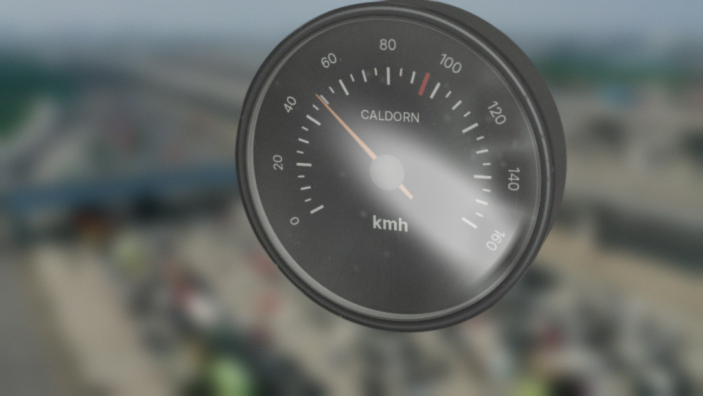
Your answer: 50 (km/h)
